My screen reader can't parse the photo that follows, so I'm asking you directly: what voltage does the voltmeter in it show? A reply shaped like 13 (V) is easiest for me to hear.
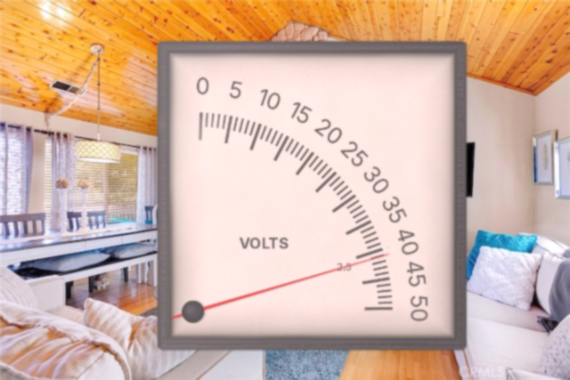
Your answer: 41 (V)
